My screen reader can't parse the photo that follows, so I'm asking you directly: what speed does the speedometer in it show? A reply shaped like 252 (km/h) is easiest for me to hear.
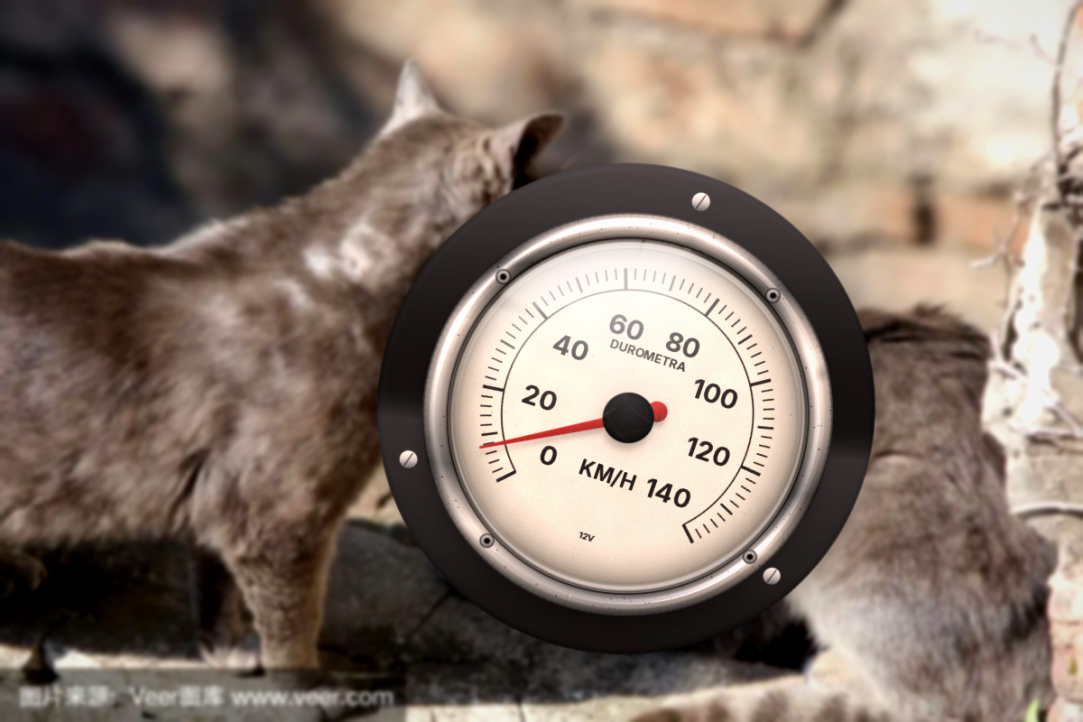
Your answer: 8 (km/h)
